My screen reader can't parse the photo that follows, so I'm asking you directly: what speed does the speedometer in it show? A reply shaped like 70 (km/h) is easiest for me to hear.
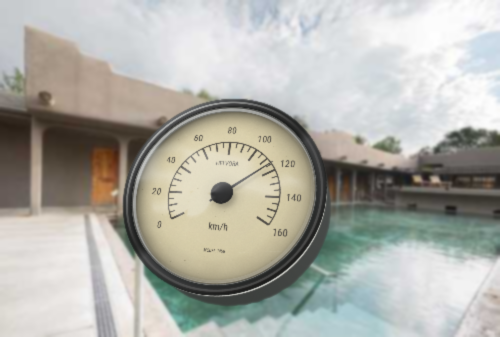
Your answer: 115 (km/h)
